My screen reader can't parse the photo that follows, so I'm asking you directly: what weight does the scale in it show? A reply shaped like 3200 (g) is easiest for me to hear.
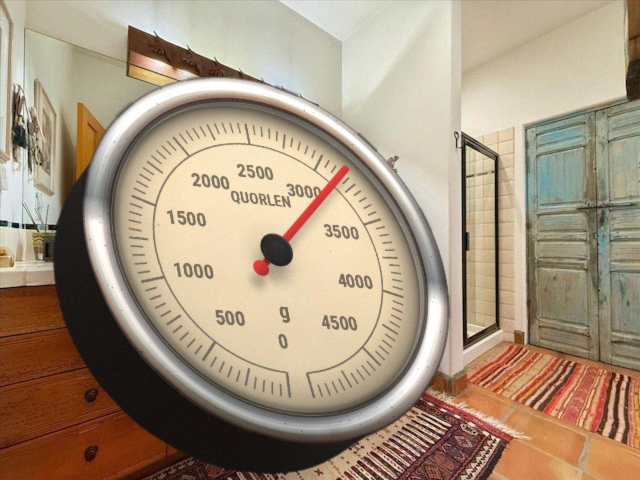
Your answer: 3150 (g)
